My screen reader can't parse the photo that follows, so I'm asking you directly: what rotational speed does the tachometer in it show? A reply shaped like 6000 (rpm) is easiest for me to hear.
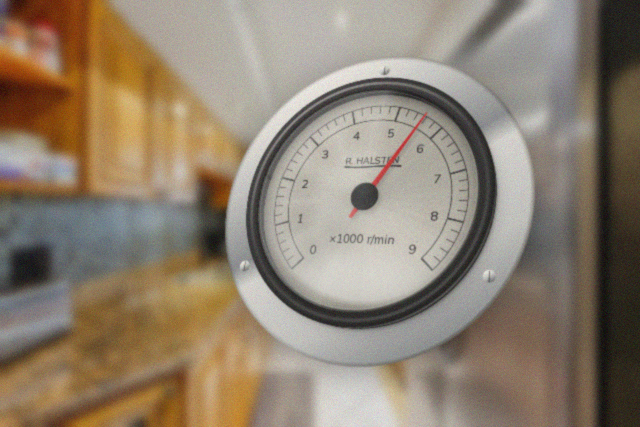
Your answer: 5600 (rpm)
